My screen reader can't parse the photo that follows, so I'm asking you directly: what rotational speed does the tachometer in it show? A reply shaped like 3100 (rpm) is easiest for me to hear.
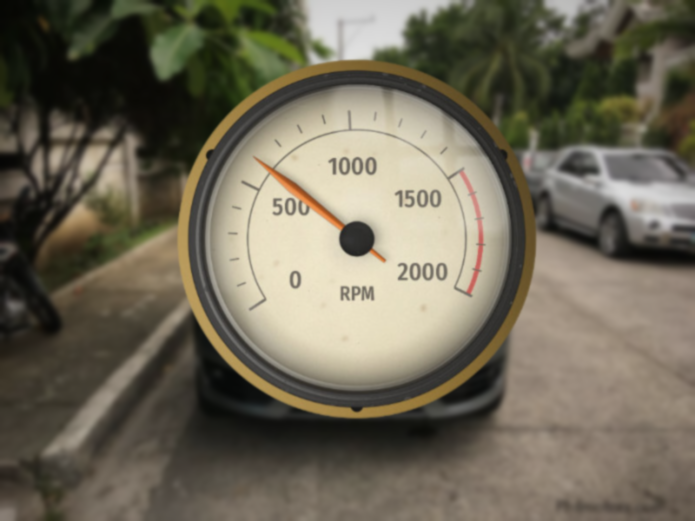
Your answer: 600 (rpm)
